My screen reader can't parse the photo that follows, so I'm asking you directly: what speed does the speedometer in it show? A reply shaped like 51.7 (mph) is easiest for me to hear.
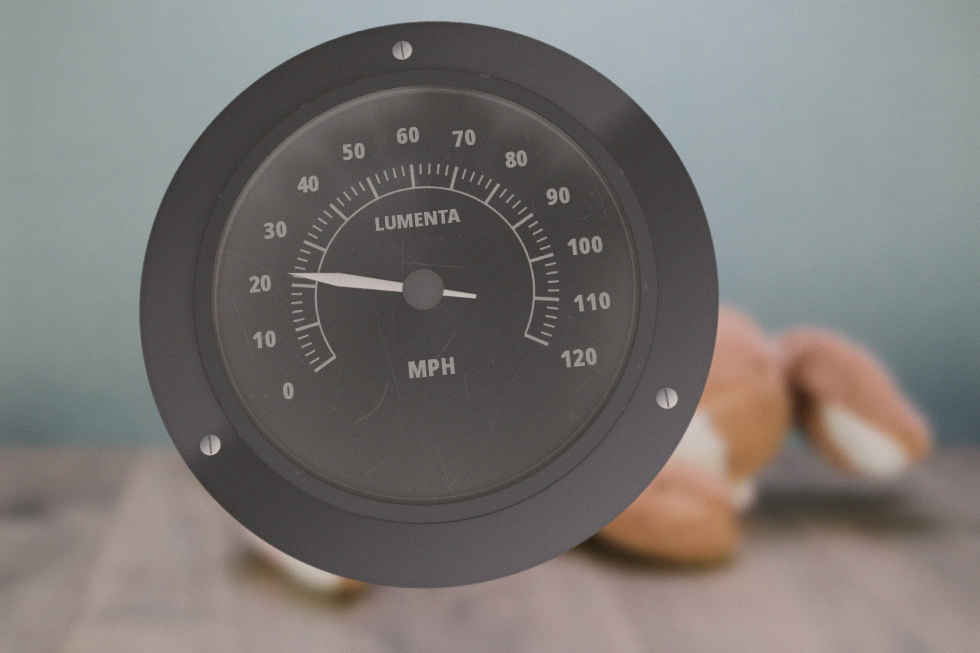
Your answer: 22 (mph)
